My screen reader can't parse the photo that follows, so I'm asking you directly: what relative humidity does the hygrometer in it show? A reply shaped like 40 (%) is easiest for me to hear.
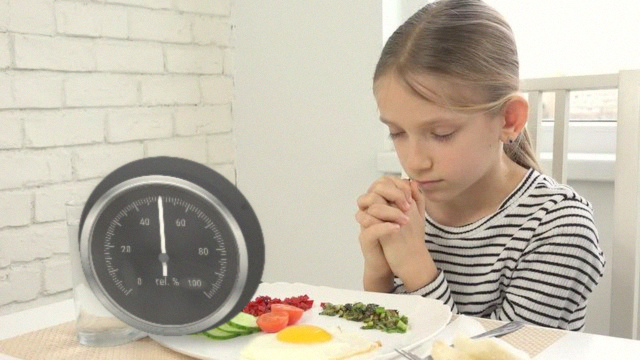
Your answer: 50 (%)
